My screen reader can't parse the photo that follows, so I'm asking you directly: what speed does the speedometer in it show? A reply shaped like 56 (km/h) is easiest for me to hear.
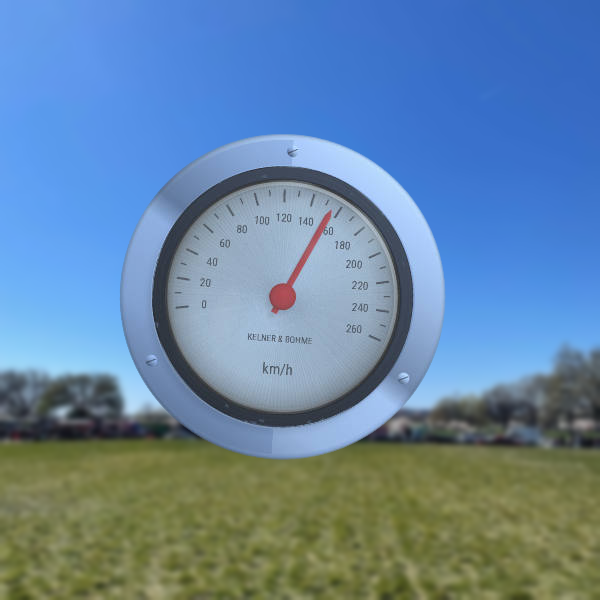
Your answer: 155 (km/h)
